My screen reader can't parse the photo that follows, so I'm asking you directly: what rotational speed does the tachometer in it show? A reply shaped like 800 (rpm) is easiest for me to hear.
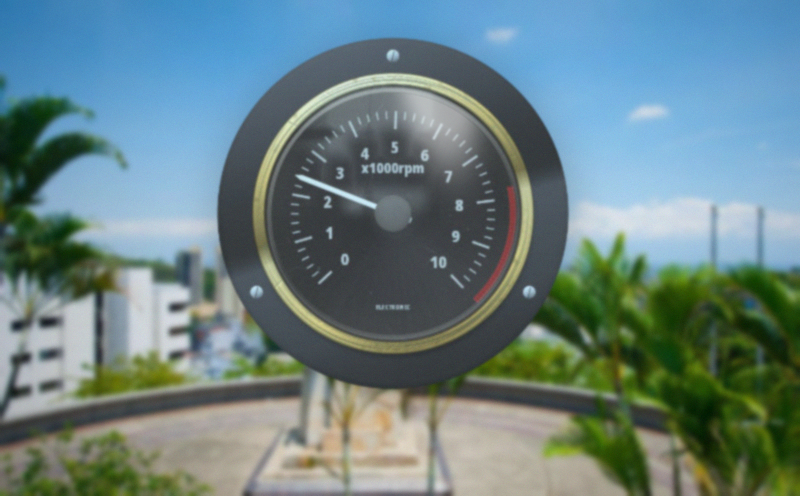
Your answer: 2400 (rpm)
